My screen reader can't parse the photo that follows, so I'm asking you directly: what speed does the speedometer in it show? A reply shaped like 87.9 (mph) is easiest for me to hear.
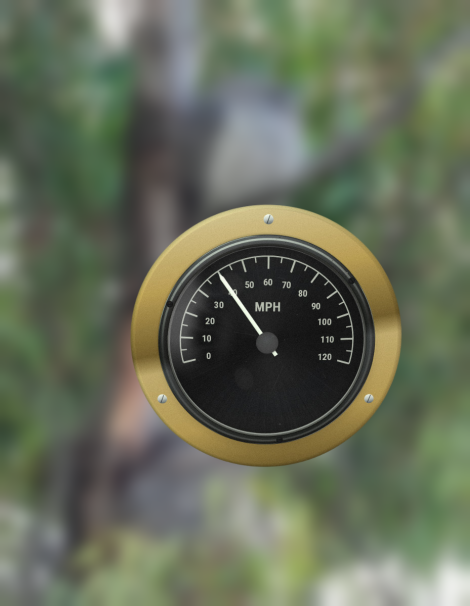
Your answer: 40 (mph)
